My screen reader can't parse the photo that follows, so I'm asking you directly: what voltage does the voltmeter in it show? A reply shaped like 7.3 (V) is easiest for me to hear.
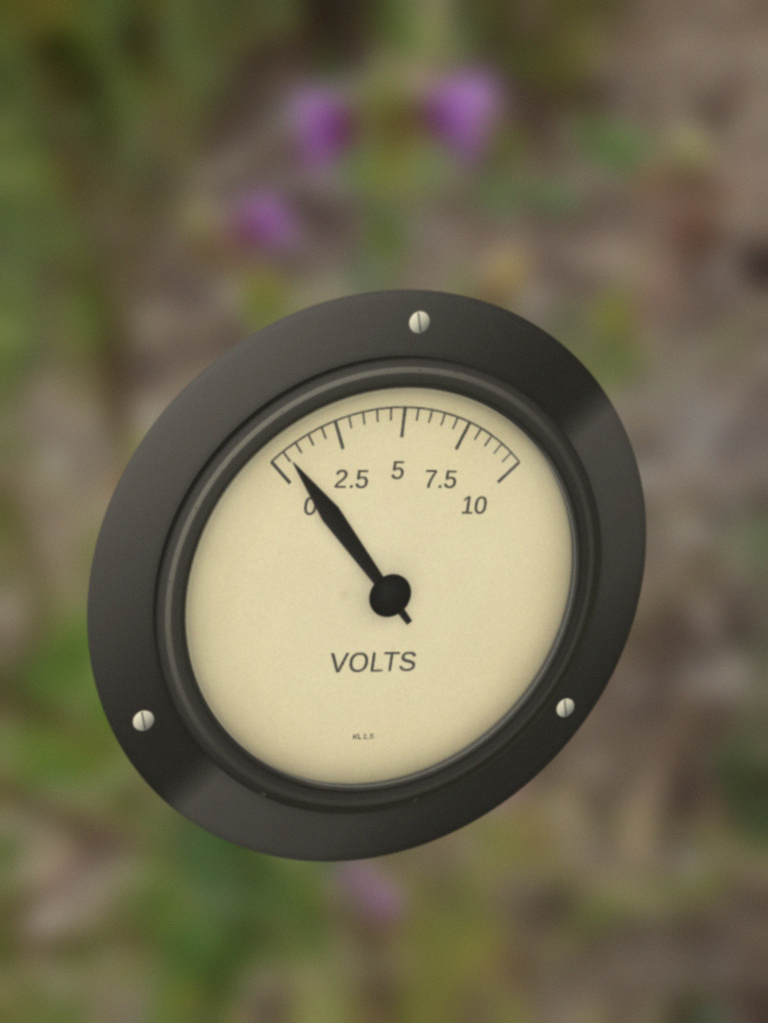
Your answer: 0.5 (V)
